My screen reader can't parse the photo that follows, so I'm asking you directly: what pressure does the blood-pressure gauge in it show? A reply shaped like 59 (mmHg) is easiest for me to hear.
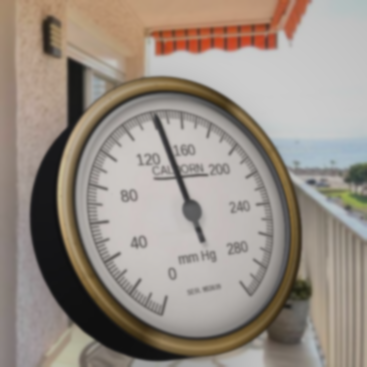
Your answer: 140 (mmHg)
